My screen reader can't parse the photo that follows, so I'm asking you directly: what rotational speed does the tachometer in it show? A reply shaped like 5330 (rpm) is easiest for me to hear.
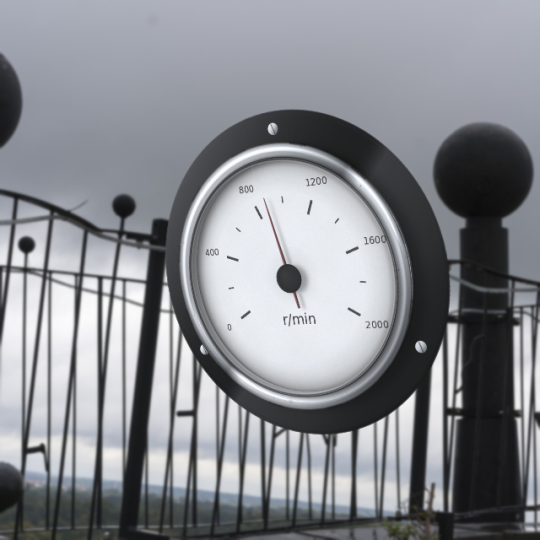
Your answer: 900 (rpm)
